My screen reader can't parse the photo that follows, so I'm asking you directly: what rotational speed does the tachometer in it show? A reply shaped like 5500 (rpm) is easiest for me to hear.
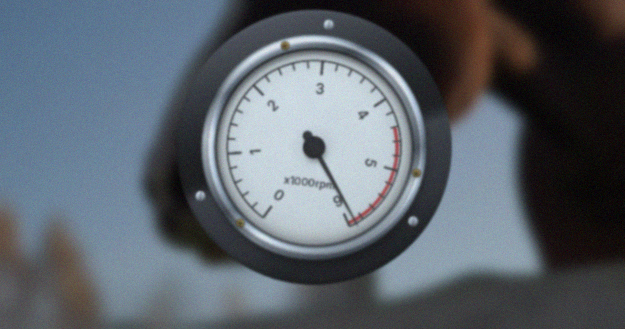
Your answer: 5900 (rpm)
